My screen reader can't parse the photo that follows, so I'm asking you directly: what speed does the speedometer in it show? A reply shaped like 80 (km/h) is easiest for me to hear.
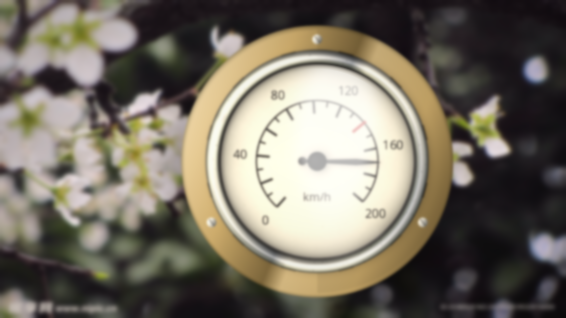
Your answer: 170 (km/h)
